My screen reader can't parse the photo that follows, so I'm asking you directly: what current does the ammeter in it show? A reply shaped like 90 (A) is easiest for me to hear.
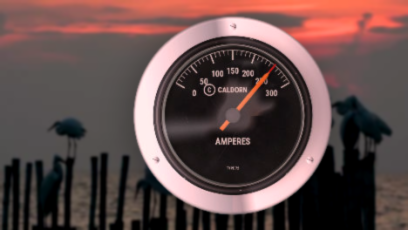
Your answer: 250 (A)
